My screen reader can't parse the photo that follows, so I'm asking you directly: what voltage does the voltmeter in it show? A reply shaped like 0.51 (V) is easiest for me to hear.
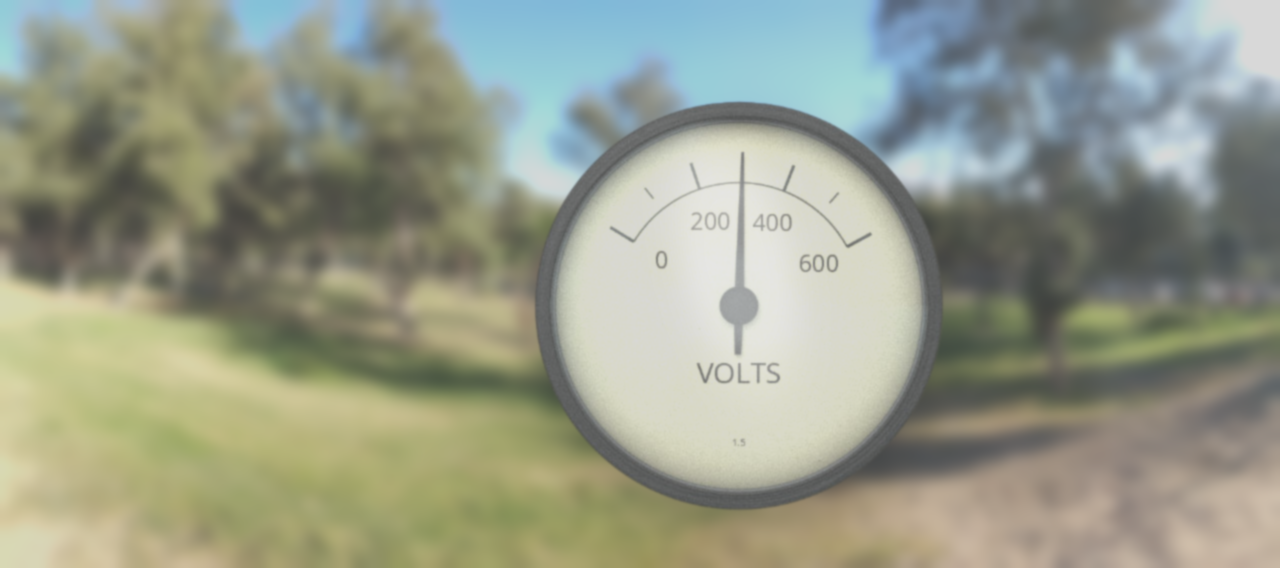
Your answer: 300 (V)
